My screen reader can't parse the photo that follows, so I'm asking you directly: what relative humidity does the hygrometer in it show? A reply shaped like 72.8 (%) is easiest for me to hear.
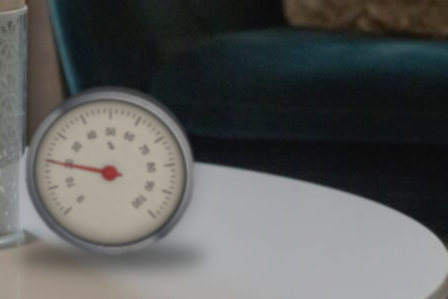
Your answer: 20 (%)
